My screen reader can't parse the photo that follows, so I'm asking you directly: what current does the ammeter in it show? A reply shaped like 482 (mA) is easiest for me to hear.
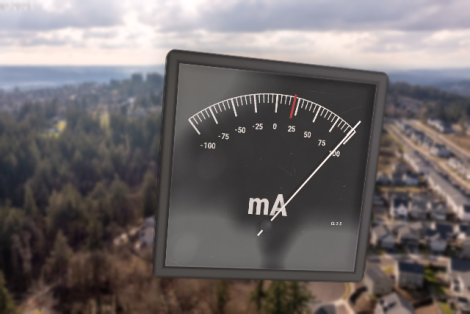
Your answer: 95 (mA)
